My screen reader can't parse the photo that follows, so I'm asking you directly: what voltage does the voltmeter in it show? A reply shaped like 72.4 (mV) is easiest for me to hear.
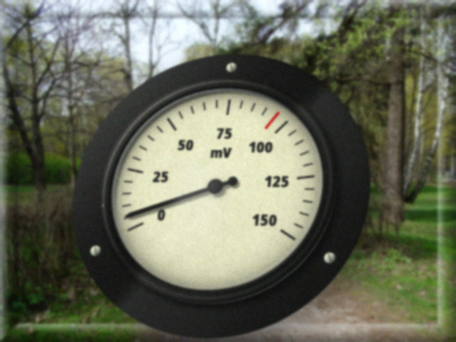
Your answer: 5 (mV)
